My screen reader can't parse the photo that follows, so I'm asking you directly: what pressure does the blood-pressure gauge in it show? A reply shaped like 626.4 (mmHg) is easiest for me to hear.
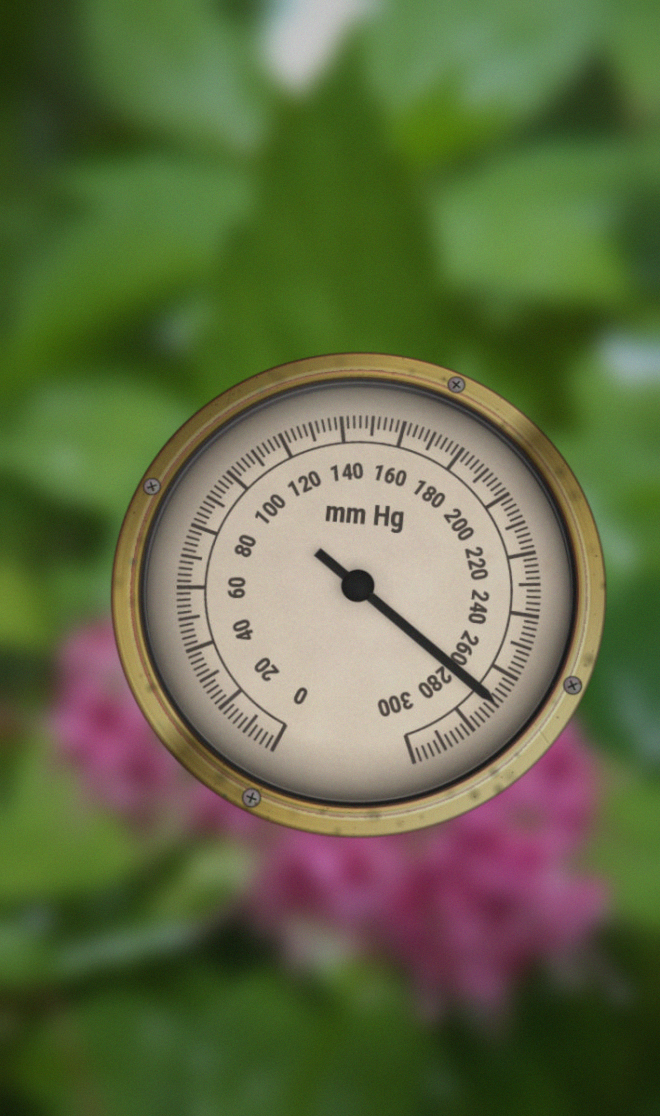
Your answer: 270 (mmHg)
